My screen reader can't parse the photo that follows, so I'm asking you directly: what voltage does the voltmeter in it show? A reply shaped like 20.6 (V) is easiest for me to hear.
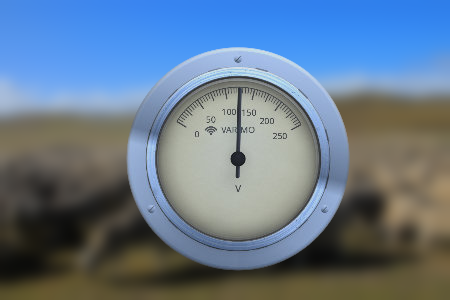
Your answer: 125 (V)
